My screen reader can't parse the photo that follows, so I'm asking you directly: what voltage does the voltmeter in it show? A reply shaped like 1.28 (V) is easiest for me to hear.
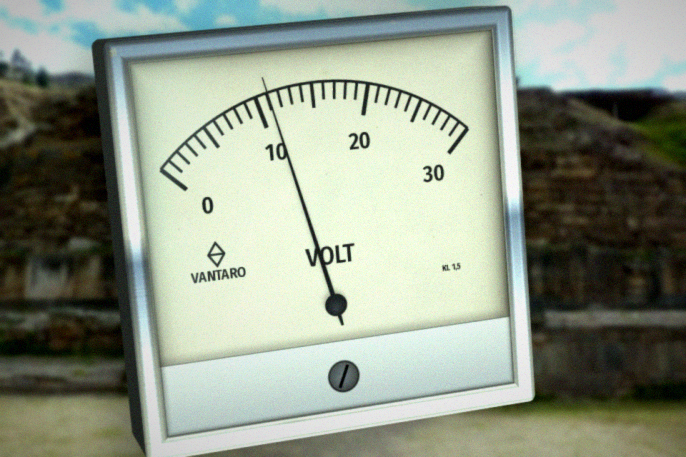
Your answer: 11 (V)
